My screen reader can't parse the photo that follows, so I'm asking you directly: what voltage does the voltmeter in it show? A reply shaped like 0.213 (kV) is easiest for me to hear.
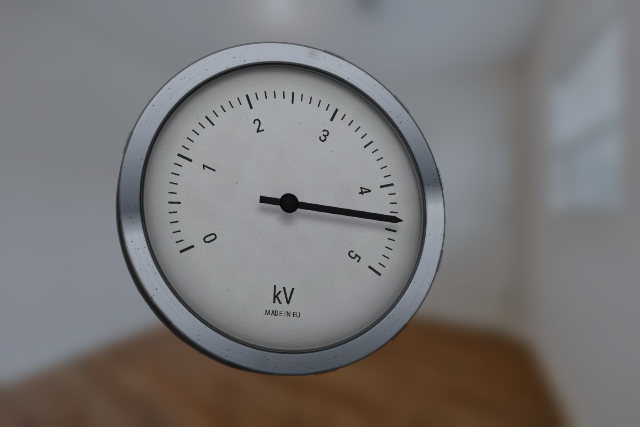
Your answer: 4.4 (kV)
